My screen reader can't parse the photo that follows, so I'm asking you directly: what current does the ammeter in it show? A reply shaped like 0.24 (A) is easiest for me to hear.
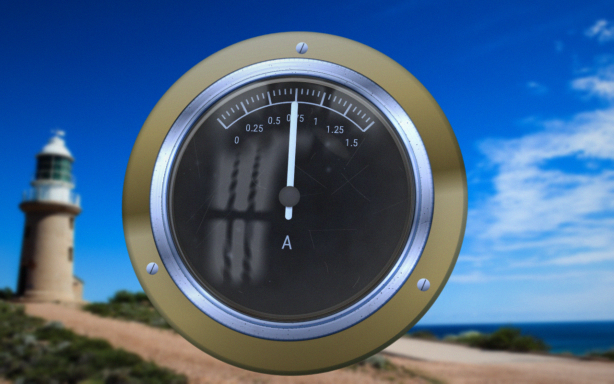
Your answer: 0.75 (A)
